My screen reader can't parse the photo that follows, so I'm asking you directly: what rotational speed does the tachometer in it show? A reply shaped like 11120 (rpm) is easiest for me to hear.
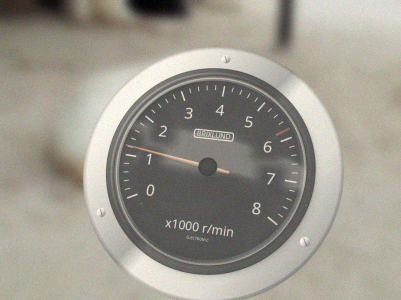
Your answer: 1200 (rpm)
